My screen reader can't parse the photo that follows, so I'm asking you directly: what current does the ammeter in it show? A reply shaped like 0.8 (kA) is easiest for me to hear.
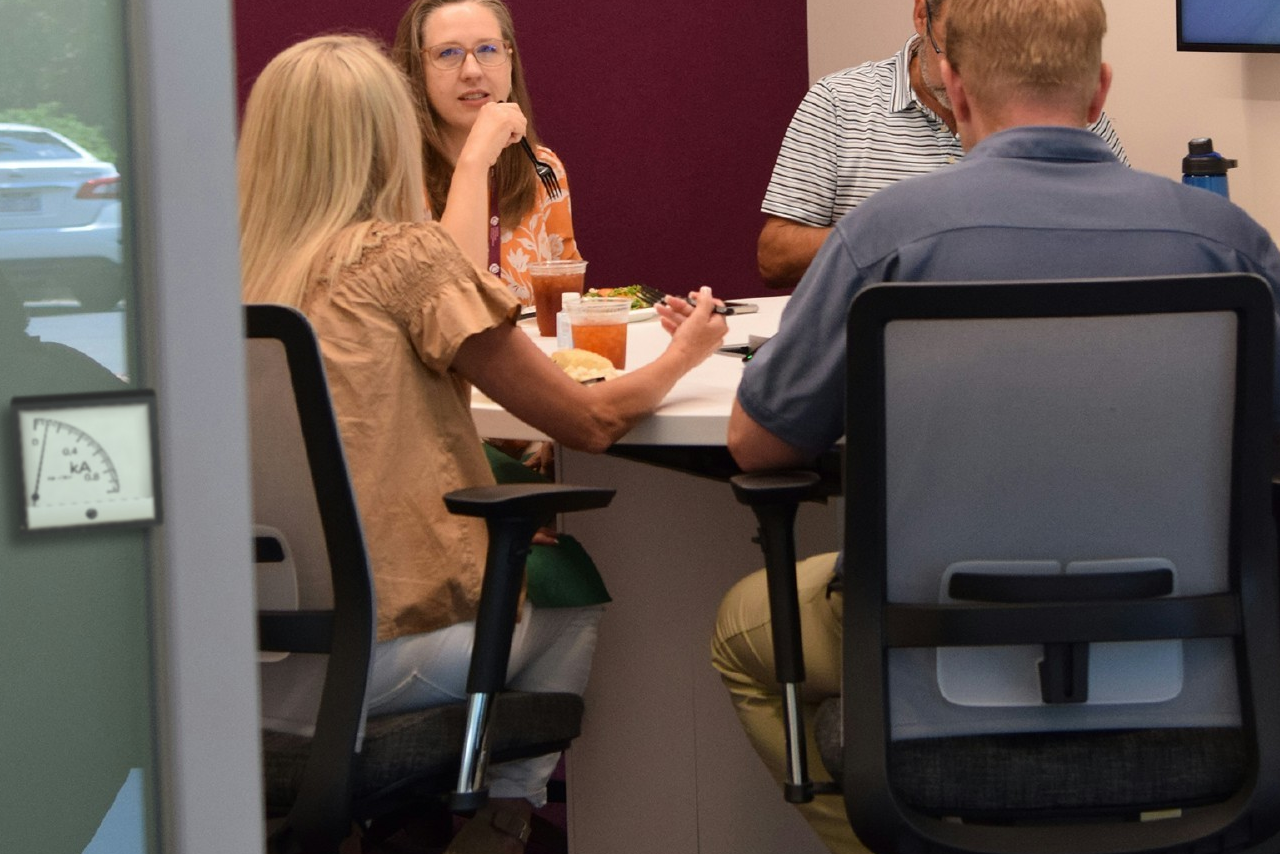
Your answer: 0.1 (kA)
